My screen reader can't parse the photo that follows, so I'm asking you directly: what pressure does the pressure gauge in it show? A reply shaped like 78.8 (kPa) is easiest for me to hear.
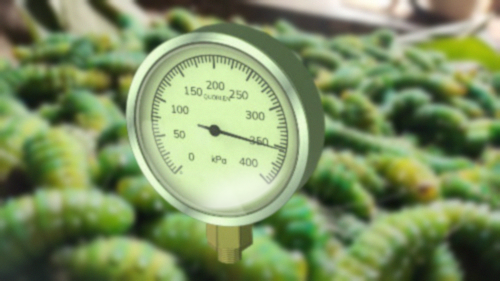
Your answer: 350 (kPa)
